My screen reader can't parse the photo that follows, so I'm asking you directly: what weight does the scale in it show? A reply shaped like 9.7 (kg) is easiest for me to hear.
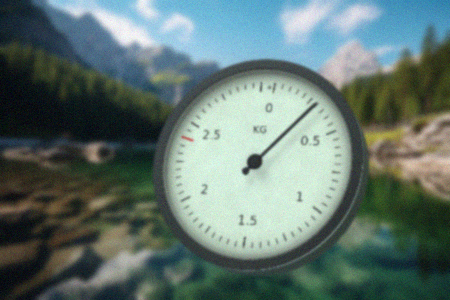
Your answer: 0.3 (kg)
